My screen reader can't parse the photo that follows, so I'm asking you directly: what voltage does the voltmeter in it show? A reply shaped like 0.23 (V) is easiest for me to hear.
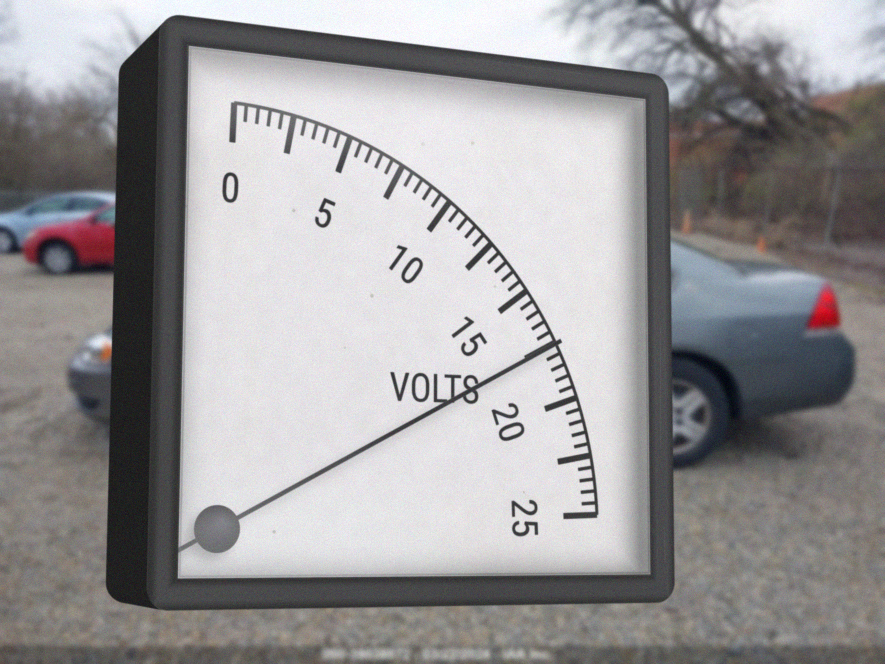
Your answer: 17.5 (V)
